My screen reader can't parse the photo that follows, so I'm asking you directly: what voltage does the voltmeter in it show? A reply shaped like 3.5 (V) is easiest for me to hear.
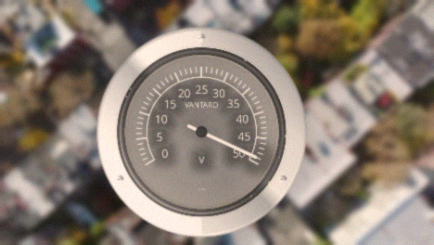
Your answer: 49 (V)
